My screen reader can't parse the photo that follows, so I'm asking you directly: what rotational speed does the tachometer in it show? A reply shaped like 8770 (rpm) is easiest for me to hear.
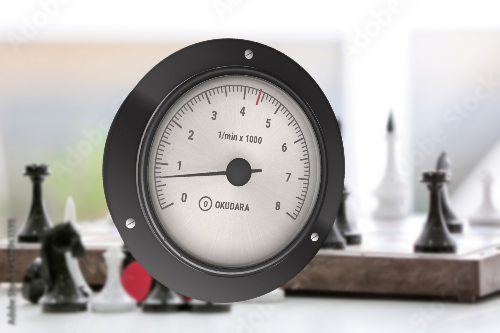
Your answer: 700 (rpm)
